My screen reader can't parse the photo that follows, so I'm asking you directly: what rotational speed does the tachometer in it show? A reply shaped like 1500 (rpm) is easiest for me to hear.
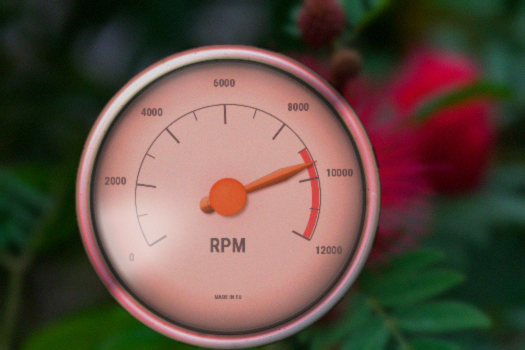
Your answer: 9500 (rpm)
